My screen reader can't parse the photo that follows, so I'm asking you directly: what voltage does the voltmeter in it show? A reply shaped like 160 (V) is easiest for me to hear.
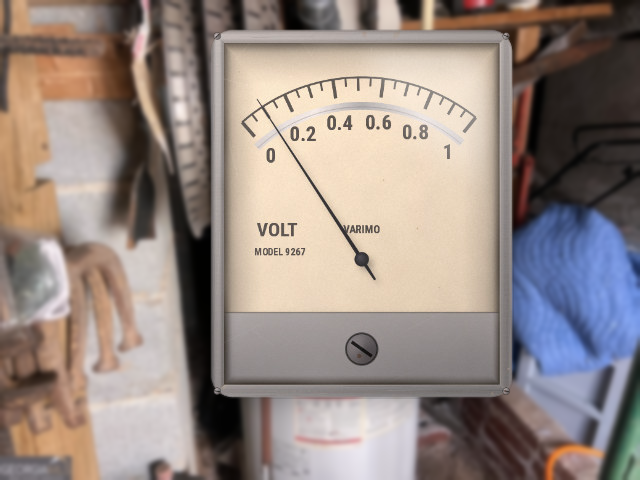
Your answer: 0.1 (V)
